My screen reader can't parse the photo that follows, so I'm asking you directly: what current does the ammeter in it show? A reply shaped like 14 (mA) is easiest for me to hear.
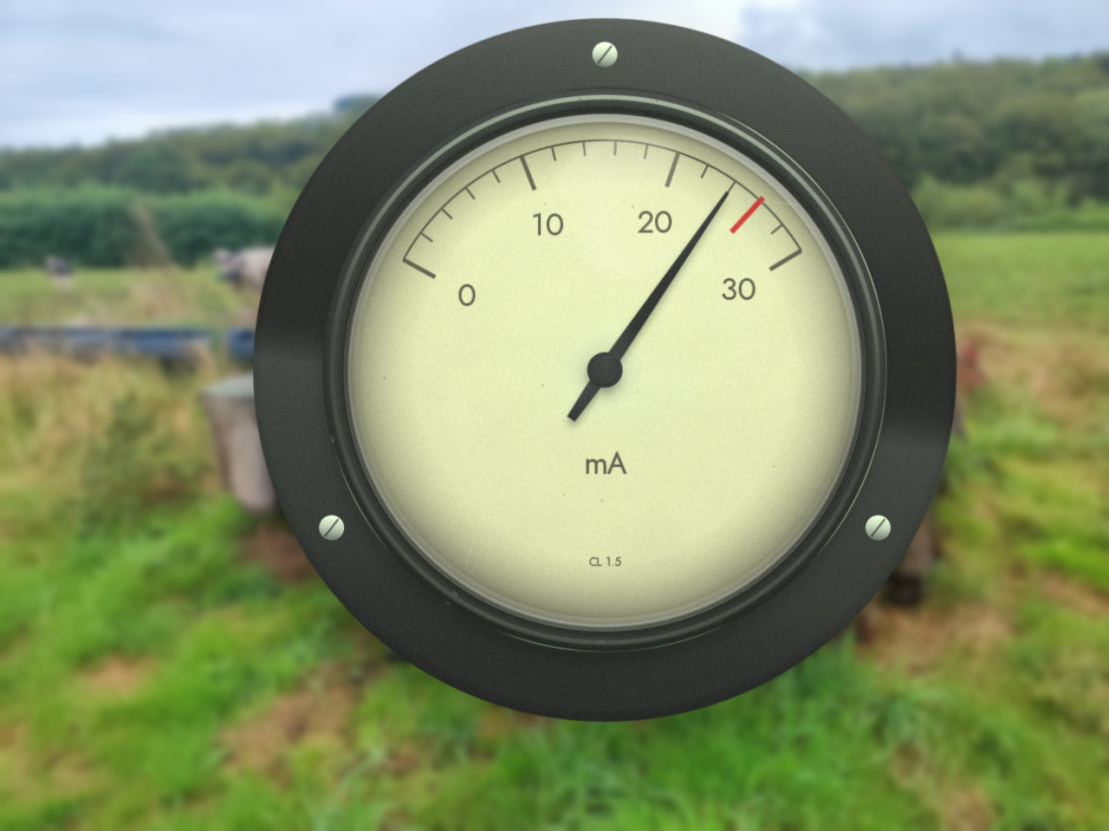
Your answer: 24 (mA)
